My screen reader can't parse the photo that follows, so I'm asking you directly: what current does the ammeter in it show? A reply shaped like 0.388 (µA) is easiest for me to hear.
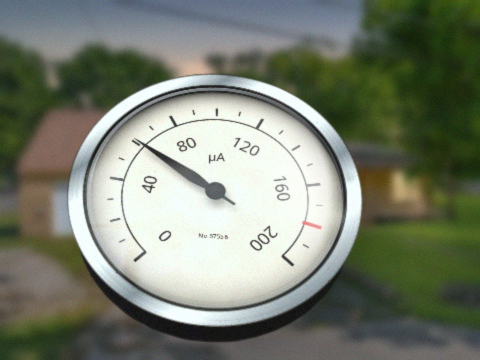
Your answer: 60 (µA)
